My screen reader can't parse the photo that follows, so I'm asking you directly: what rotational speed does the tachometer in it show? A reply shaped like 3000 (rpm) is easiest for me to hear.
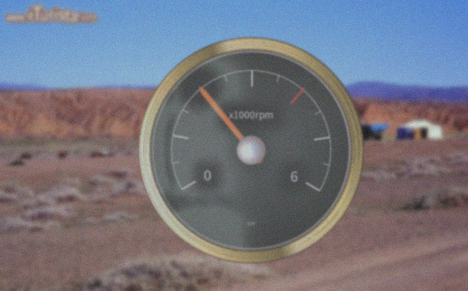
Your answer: 2000 (rpm)
